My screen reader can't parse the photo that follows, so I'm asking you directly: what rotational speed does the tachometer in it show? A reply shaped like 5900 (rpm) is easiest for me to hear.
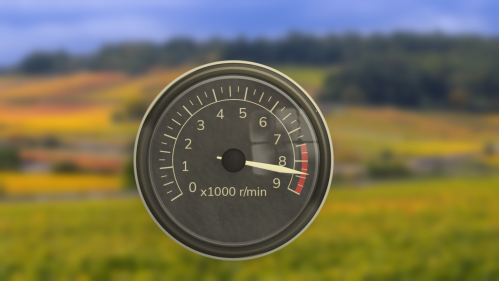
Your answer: 8375 (rpm)
